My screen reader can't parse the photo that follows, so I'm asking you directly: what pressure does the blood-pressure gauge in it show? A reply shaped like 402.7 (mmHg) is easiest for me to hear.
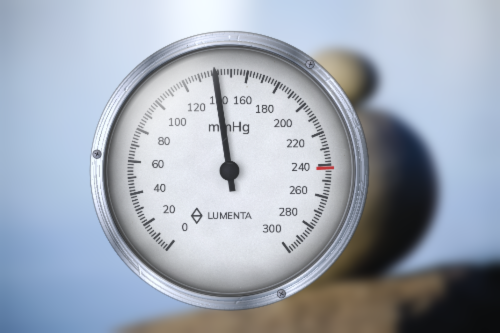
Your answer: 140 (mmHg)
